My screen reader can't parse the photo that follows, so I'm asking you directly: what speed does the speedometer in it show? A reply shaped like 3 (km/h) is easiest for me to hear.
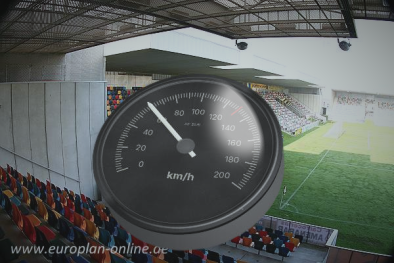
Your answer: 60 (km/h)
